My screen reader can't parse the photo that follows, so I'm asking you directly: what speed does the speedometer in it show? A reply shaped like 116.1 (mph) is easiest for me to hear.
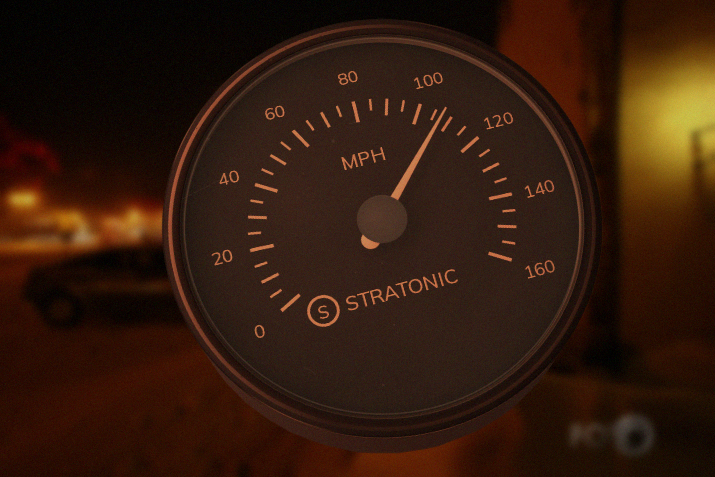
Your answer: 107.5 (mph)
